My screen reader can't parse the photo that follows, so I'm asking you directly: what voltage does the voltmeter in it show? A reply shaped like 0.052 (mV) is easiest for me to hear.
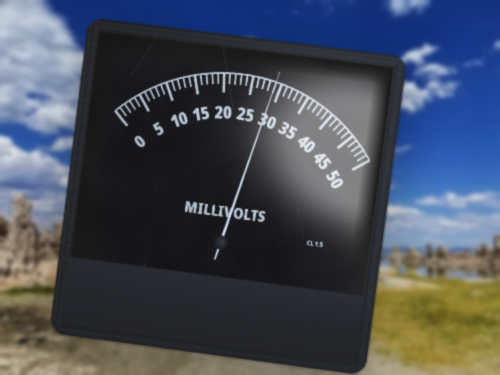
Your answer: 29 (mV)
